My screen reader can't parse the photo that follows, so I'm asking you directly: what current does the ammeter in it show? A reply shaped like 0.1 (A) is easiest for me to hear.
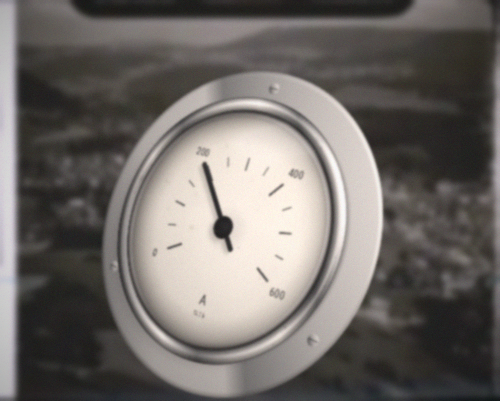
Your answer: 200 (A)
